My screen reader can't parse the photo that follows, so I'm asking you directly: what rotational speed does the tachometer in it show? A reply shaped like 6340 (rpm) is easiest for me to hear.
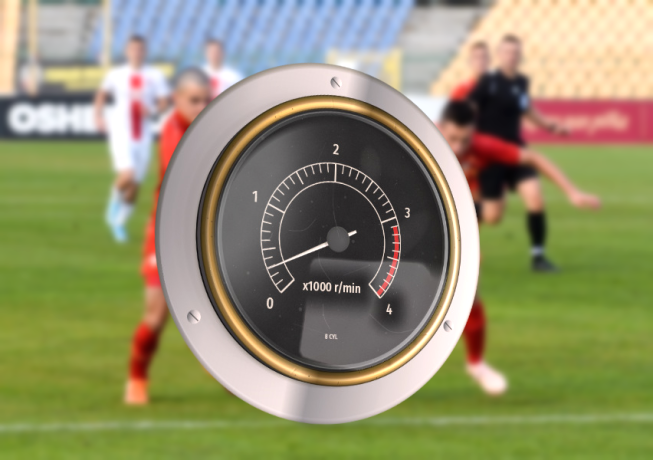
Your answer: 300 (rpm)
